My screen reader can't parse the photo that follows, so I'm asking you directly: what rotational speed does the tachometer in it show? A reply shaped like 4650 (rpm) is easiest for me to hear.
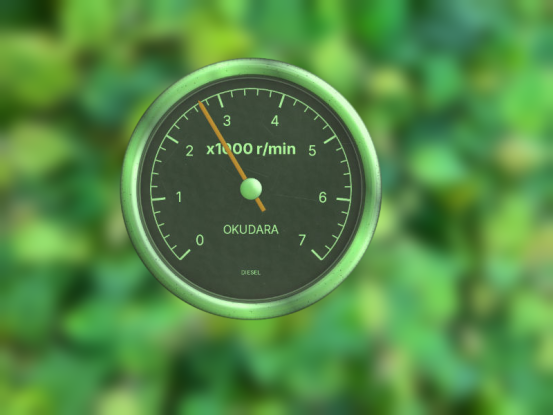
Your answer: 2700 (rpm)
